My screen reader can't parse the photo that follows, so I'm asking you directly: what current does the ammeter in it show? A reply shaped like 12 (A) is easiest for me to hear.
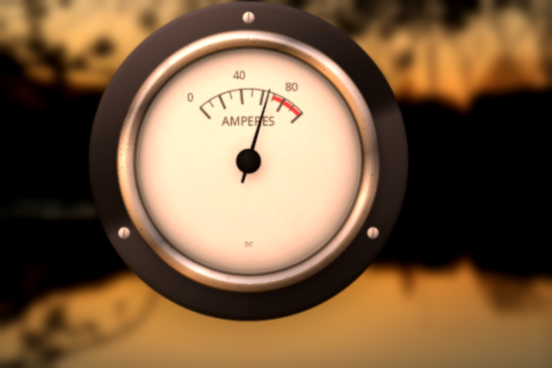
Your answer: 65 (A)
